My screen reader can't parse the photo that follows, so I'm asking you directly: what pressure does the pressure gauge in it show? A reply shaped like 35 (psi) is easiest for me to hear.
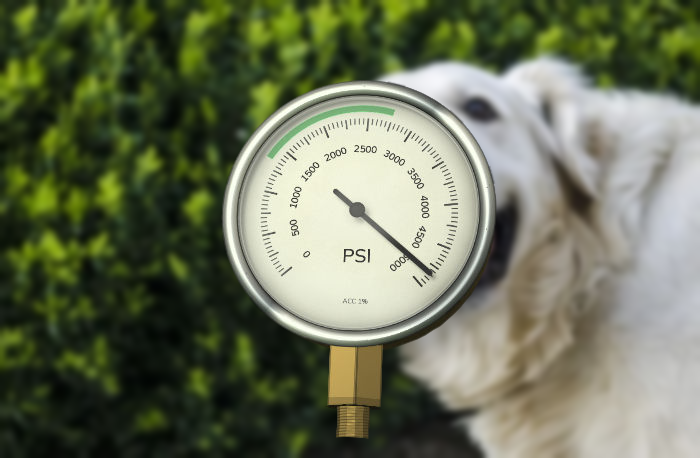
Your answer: 4850 (psi)
